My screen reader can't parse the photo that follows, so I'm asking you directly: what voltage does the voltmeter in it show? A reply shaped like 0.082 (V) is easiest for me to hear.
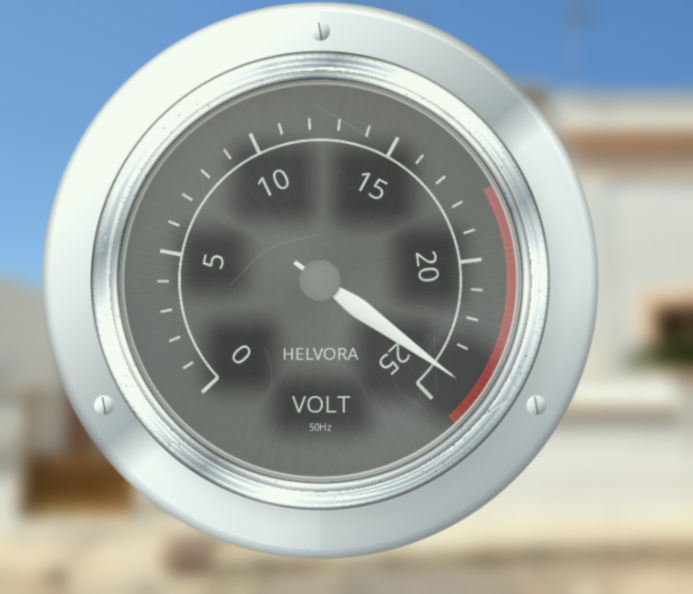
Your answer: 24 (V)
